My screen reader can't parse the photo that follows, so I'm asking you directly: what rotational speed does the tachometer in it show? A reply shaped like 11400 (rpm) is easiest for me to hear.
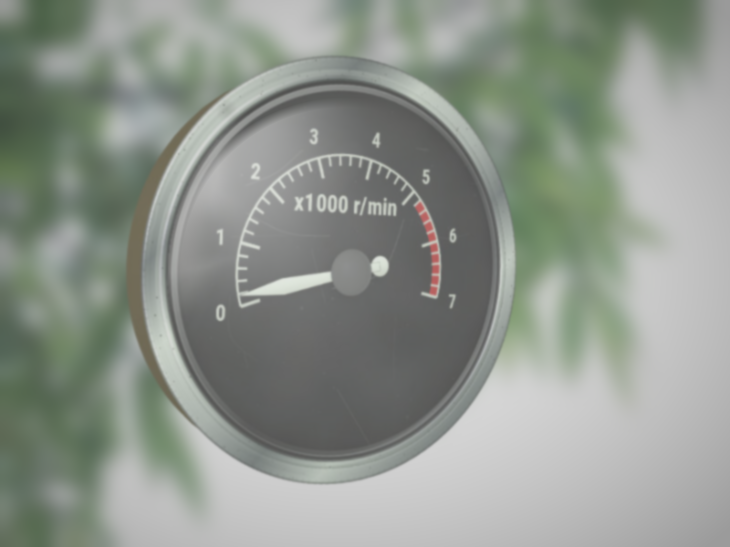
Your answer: 200 (rpm)
